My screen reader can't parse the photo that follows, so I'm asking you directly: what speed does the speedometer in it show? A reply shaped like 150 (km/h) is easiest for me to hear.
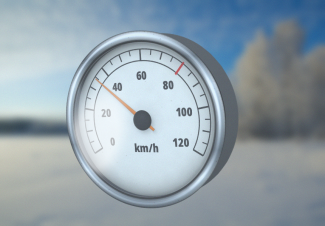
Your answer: 35 (km/h)
